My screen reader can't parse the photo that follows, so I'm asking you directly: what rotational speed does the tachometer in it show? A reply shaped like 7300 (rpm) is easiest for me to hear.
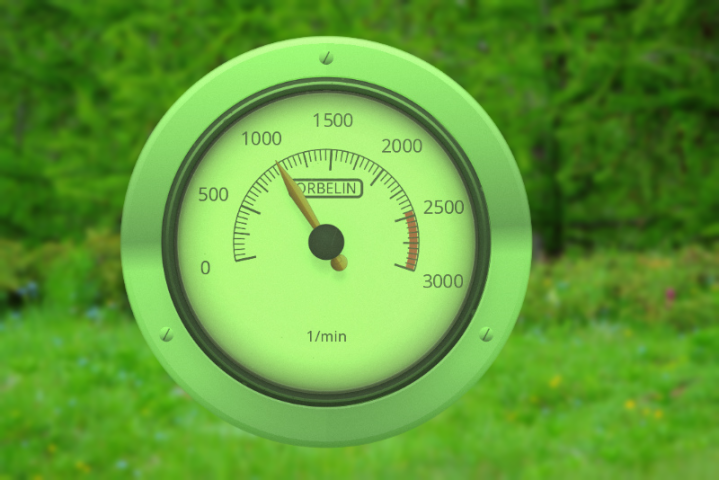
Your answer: 1000 (rpm)
